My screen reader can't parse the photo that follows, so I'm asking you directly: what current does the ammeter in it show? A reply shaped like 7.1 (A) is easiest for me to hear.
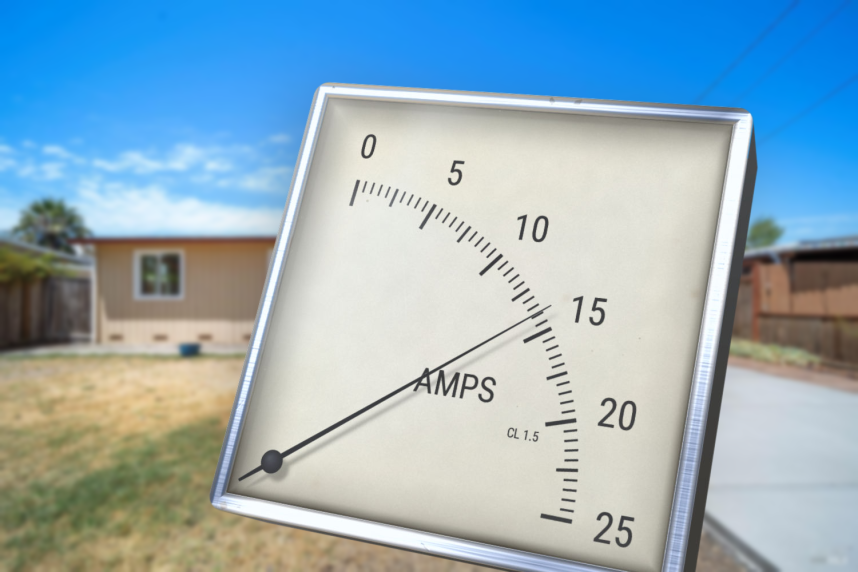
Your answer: 14 (A)
